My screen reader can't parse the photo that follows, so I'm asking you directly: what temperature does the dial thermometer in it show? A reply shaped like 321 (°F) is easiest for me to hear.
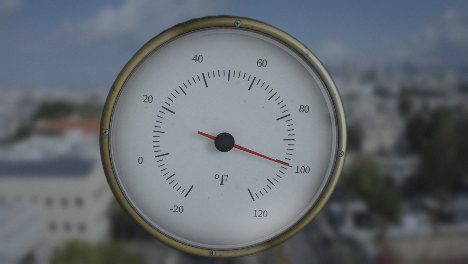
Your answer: 100 (°F)
